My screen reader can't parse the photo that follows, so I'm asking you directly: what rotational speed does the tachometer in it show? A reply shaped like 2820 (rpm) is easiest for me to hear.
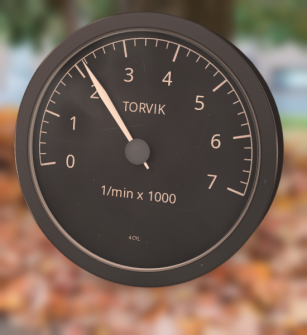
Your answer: 2200 (rpm)
